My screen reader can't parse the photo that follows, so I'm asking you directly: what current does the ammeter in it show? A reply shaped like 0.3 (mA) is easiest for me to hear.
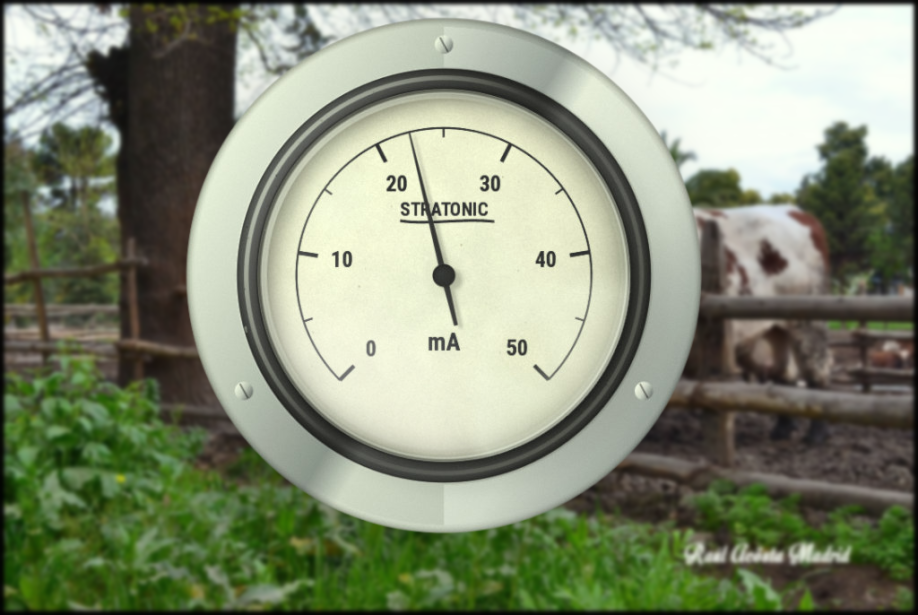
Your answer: 22.5 (mA)
